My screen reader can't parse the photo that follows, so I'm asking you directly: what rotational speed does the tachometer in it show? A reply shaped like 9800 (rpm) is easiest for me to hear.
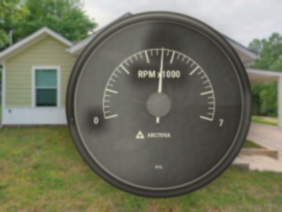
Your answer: 3600 (rpm)
